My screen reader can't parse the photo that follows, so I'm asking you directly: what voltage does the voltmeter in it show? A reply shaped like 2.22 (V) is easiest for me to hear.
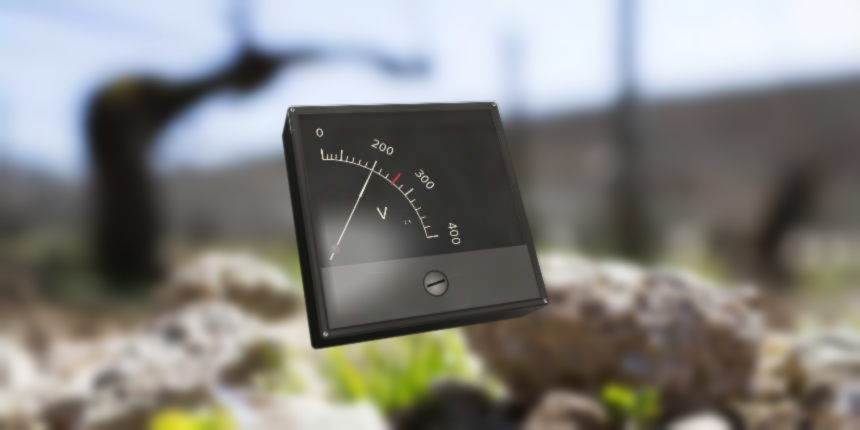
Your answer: 200 (V)
